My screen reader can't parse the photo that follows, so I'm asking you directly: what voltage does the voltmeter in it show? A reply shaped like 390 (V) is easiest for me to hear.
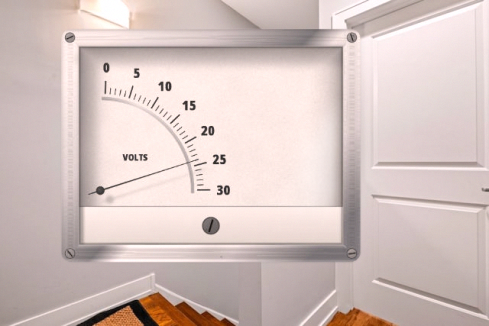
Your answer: 24 (V)
